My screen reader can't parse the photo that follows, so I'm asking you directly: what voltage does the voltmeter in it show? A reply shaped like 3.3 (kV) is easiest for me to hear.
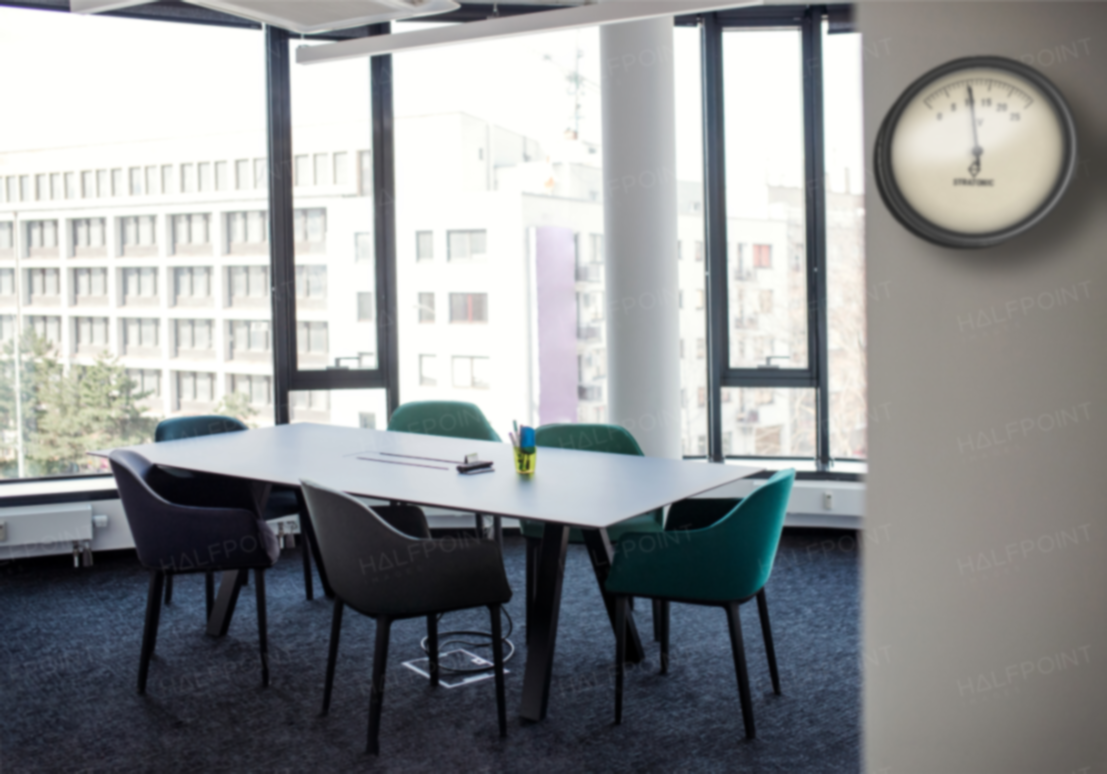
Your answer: 10 (kV)
